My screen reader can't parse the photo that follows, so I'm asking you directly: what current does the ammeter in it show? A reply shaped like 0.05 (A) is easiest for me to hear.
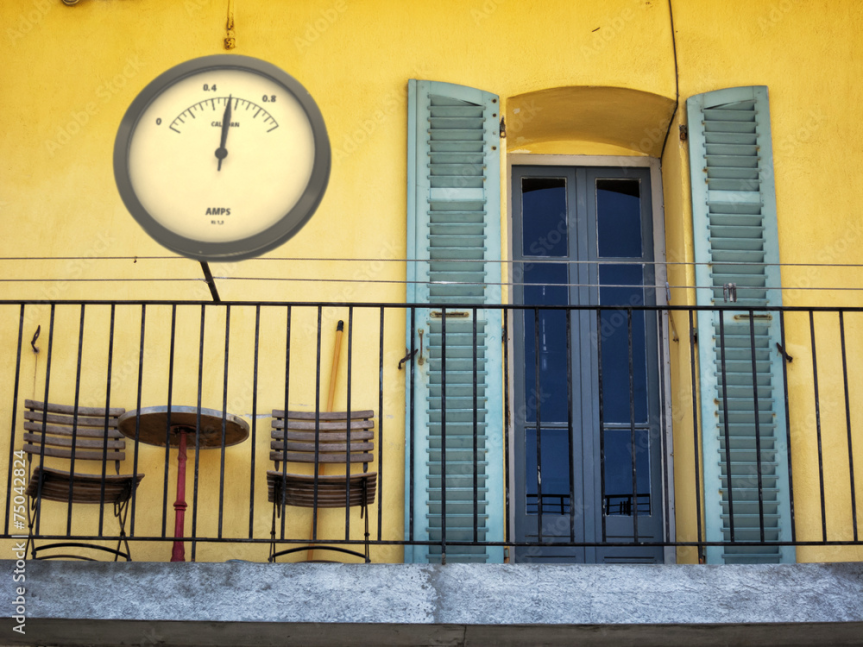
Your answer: 0.55 (A)
